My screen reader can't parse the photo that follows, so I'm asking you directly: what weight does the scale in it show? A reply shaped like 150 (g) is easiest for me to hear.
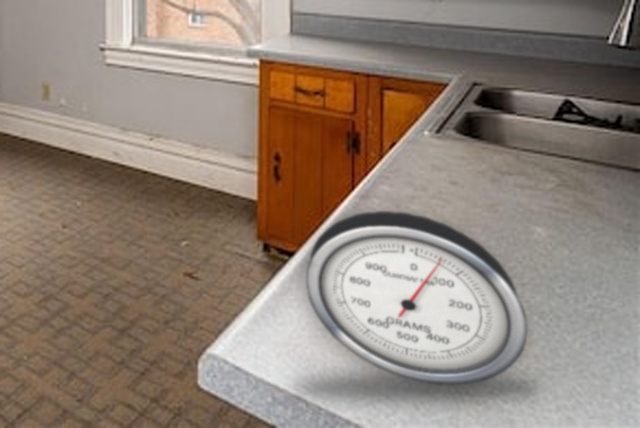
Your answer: 50 (g)
